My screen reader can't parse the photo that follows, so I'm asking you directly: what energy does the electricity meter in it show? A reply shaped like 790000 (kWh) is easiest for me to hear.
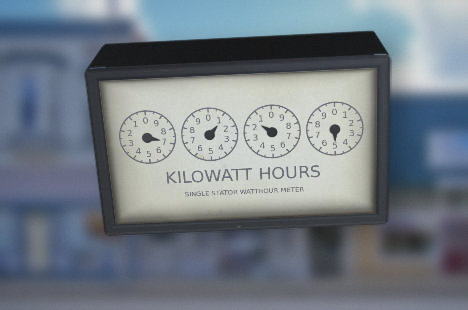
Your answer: 7115 (kWh)
